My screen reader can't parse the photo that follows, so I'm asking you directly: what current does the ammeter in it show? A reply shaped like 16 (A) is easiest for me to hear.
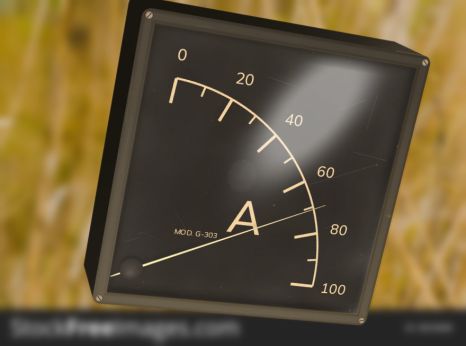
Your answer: 70 (A)
